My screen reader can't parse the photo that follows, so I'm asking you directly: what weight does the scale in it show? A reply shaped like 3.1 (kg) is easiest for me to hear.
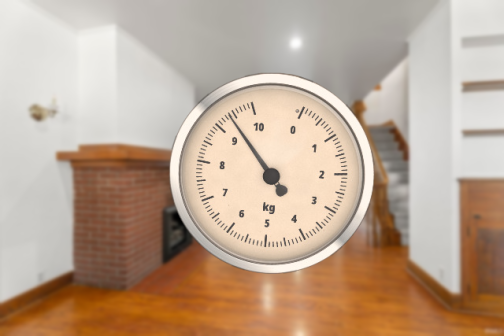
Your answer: 9.4 (kg)
